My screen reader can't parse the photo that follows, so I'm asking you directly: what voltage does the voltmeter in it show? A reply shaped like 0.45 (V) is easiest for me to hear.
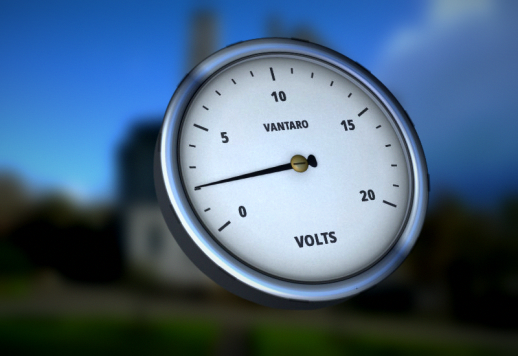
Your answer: 2 (V)
